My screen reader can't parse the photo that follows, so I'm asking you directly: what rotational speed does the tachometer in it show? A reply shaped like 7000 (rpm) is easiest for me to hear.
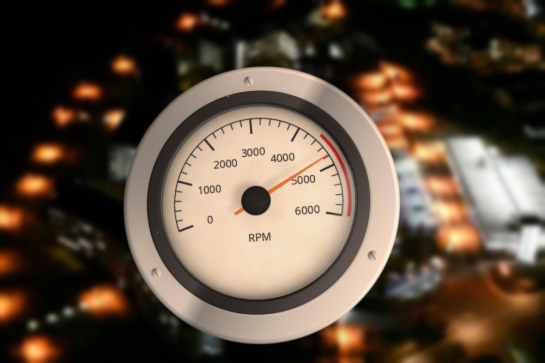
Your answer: 4800 (rpm)
